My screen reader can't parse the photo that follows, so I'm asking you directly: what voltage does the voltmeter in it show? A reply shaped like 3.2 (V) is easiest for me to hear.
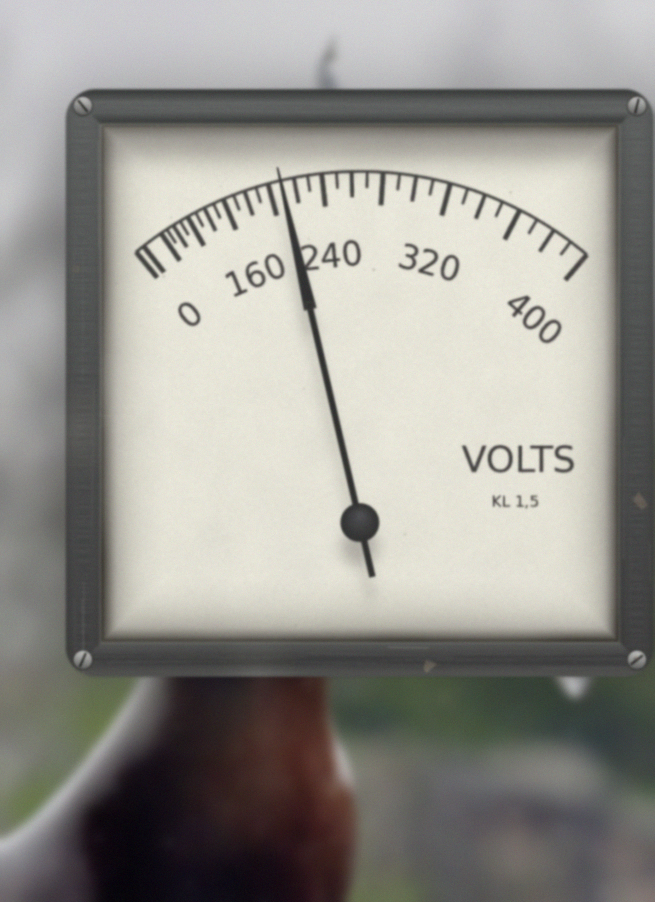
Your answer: 210 (V)
